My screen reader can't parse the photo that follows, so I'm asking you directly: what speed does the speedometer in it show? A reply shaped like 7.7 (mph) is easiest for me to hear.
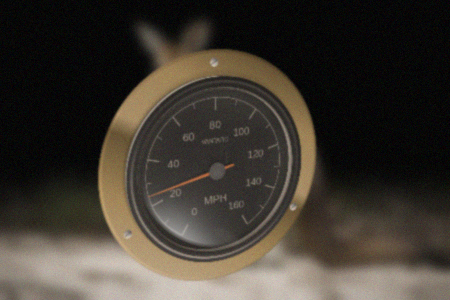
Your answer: 25 (mph)
